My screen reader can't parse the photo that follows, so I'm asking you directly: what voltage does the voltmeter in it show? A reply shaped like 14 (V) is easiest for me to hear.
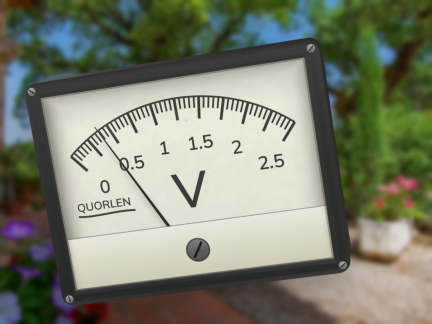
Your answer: 0.4 (V)
